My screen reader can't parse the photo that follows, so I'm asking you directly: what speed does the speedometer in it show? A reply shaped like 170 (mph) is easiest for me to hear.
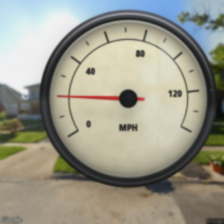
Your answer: 20 (mph)
